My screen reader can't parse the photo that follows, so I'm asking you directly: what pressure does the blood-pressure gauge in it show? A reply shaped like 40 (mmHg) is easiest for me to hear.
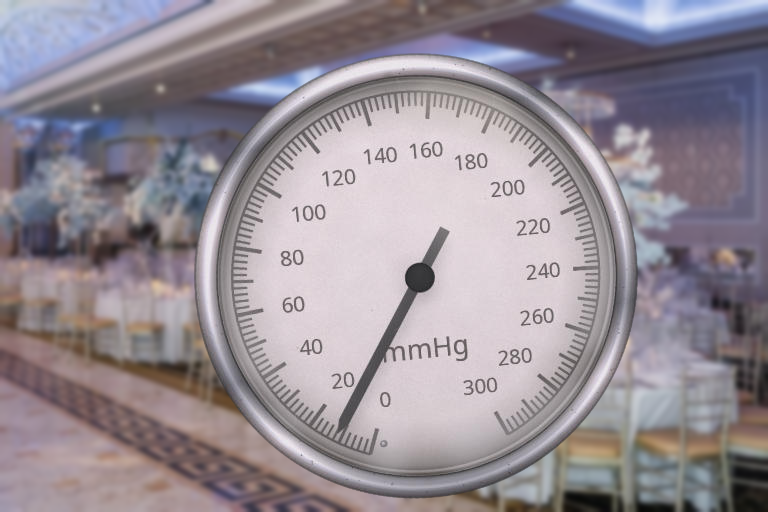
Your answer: 12 (mmHg)
